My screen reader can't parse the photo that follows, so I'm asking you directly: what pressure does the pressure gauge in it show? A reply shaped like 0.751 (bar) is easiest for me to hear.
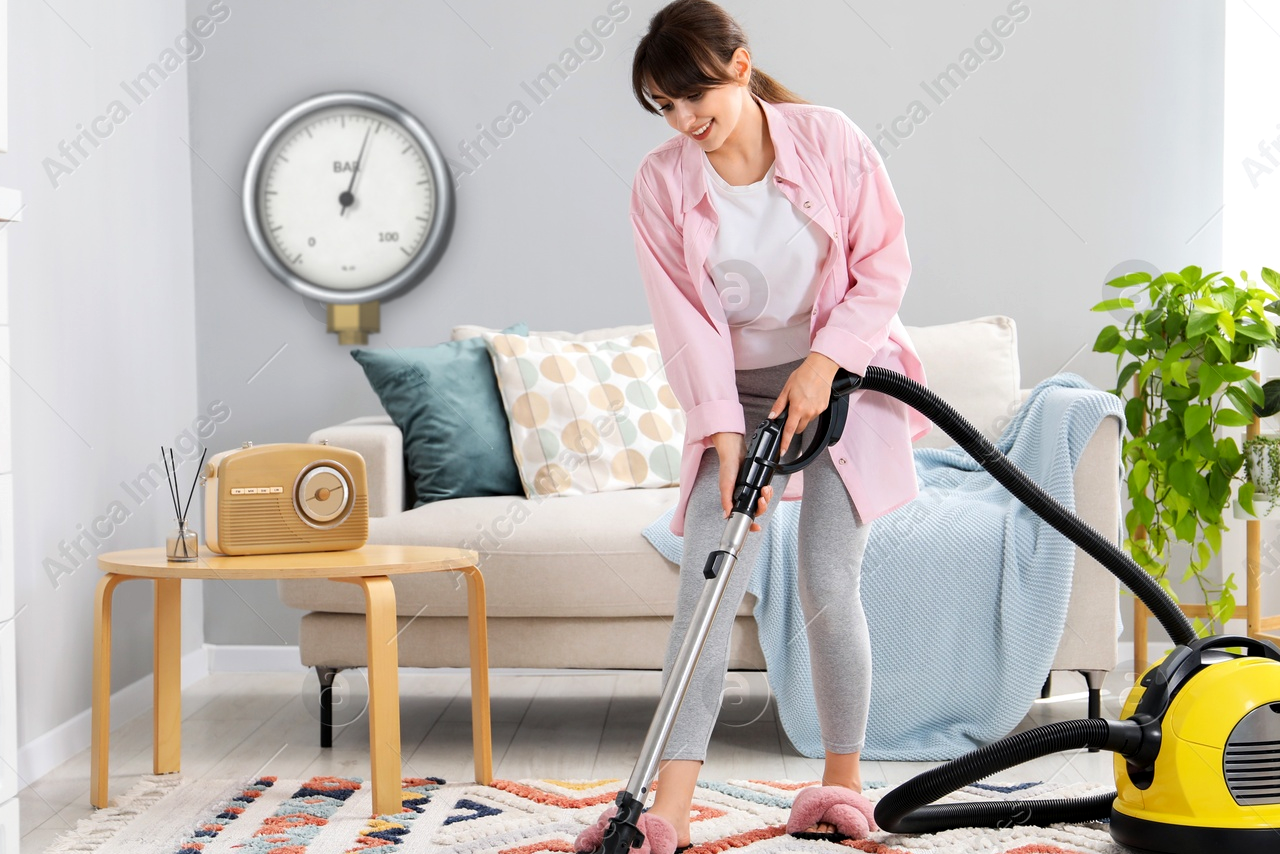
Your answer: 58 (bar)
